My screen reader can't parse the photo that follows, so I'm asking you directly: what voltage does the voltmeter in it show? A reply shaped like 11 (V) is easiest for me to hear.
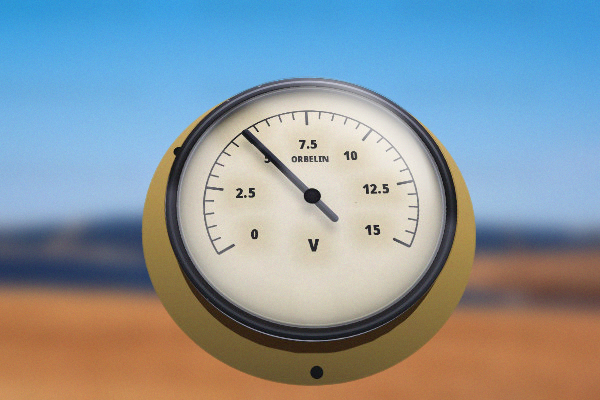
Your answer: 5 (V)
